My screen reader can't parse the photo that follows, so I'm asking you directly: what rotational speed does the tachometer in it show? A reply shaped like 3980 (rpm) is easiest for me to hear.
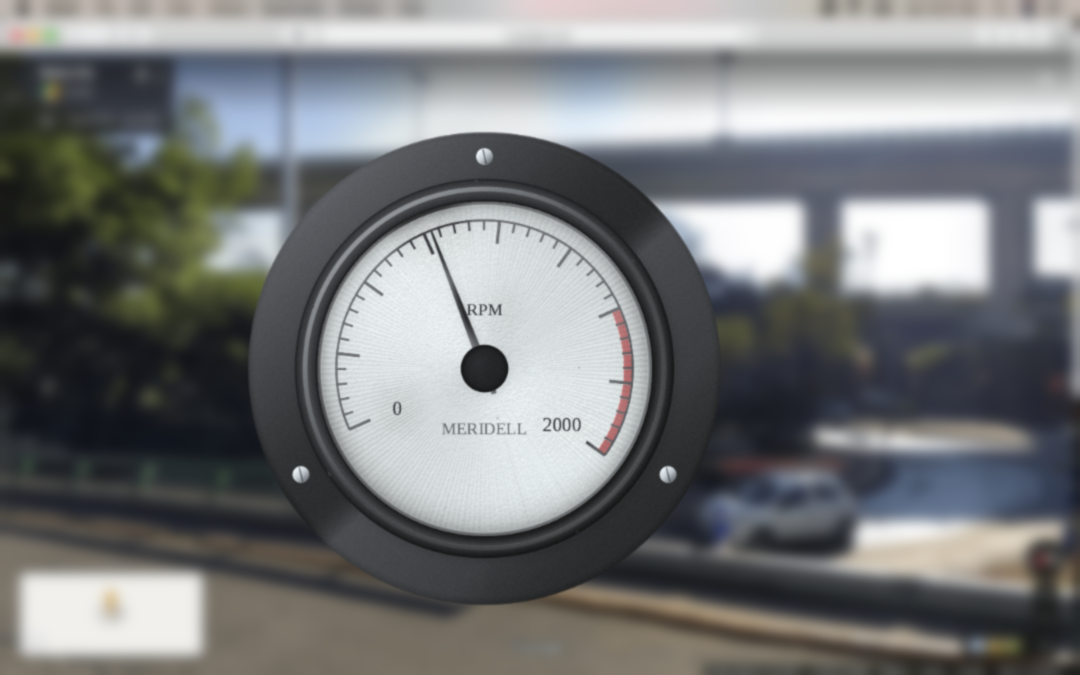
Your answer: 775 (rpm)
